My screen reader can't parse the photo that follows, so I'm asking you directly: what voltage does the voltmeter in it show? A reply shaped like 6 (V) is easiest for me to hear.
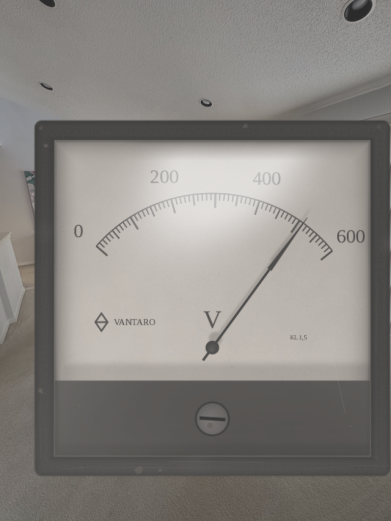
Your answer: 510 (V)
